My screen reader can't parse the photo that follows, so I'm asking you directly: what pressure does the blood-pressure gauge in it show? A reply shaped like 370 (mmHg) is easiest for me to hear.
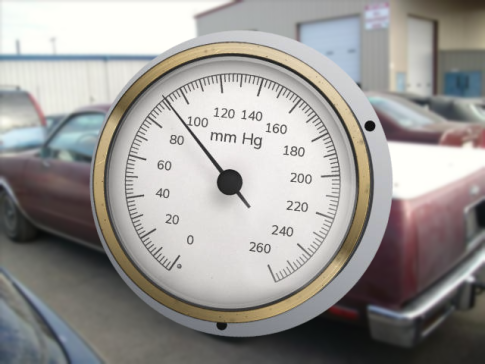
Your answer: 92 (mmHg)
